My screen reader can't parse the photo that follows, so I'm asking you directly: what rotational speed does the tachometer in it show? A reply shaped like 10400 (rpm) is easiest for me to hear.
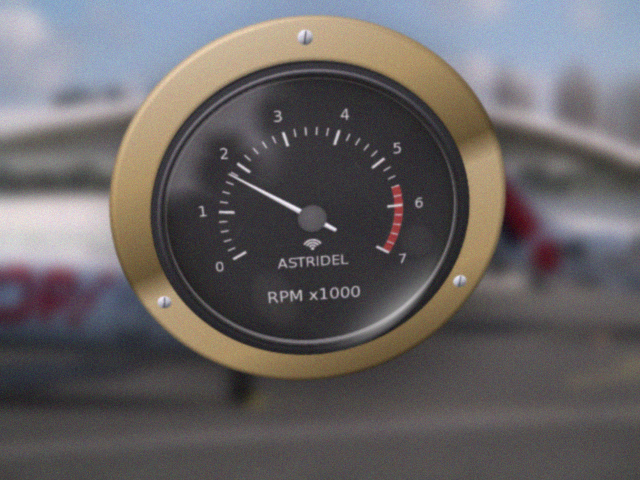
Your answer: 1800 (rpm)
